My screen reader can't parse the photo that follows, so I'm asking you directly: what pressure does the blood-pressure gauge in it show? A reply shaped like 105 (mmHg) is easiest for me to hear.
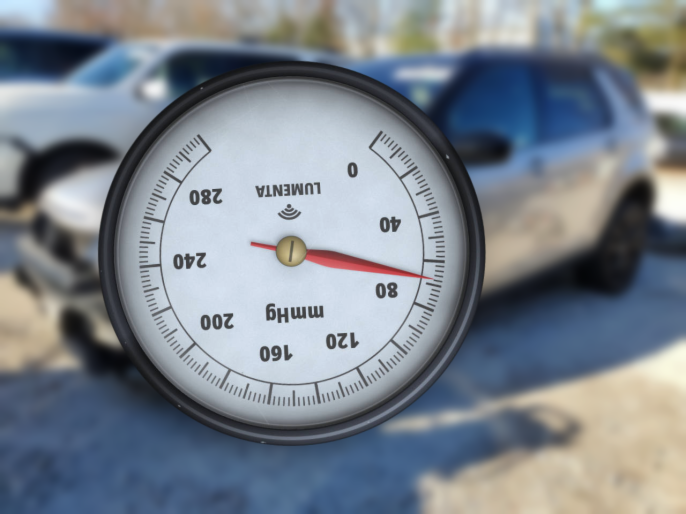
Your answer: 68 (mmHg)
